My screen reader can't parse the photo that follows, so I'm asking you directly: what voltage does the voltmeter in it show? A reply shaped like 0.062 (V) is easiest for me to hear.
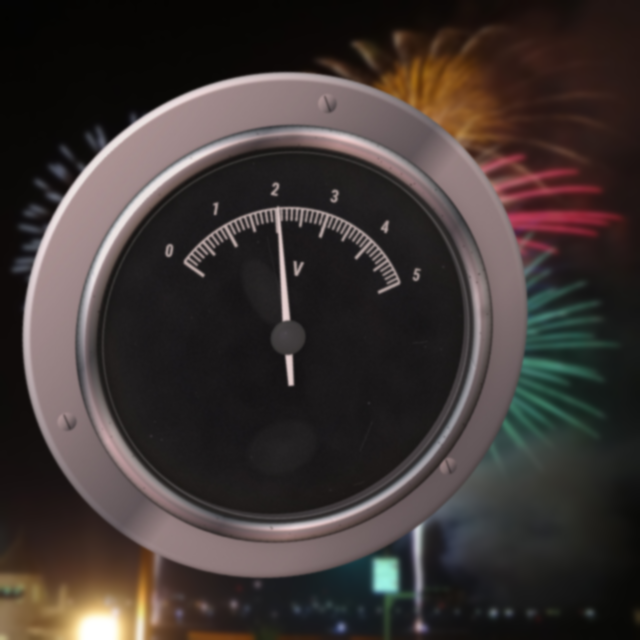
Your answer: 2 (V)
